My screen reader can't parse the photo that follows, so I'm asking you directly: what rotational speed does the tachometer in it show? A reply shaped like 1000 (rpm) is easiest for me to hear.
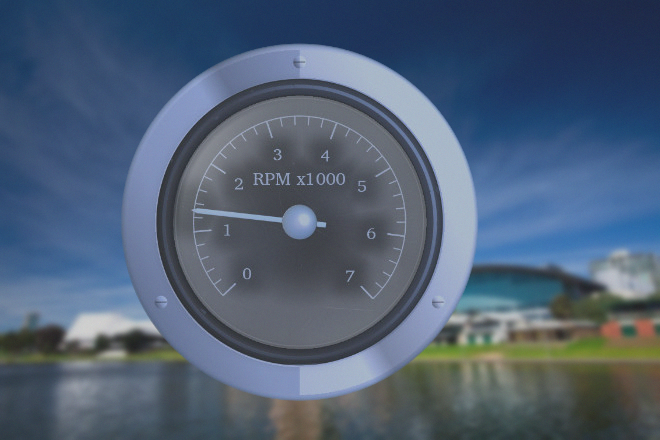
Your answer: 1300 (rpm)
